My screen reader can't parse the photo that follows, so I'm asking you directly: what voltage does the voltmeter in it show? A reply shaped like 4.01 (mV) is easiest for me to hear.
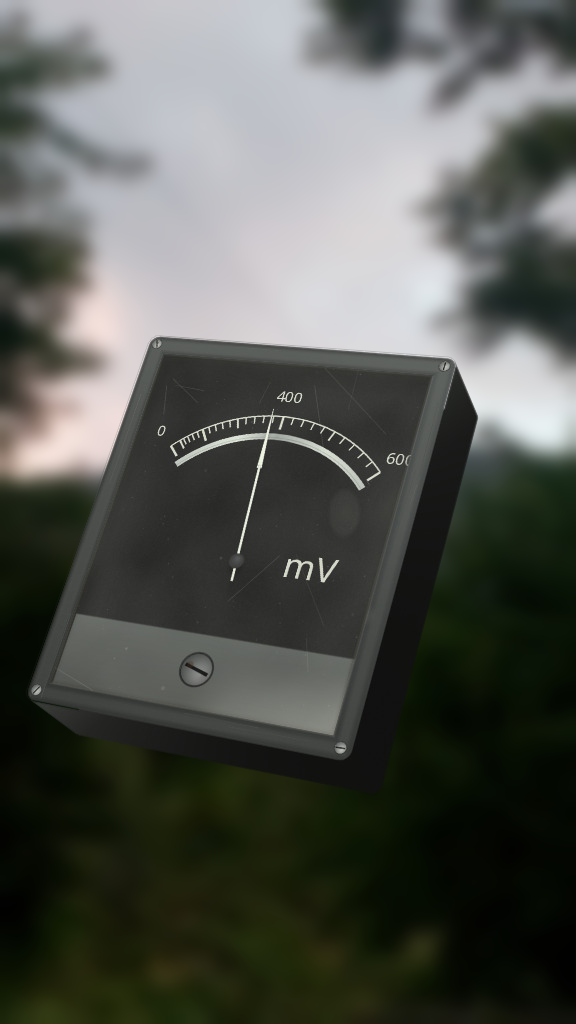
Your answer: 380 (mV)
